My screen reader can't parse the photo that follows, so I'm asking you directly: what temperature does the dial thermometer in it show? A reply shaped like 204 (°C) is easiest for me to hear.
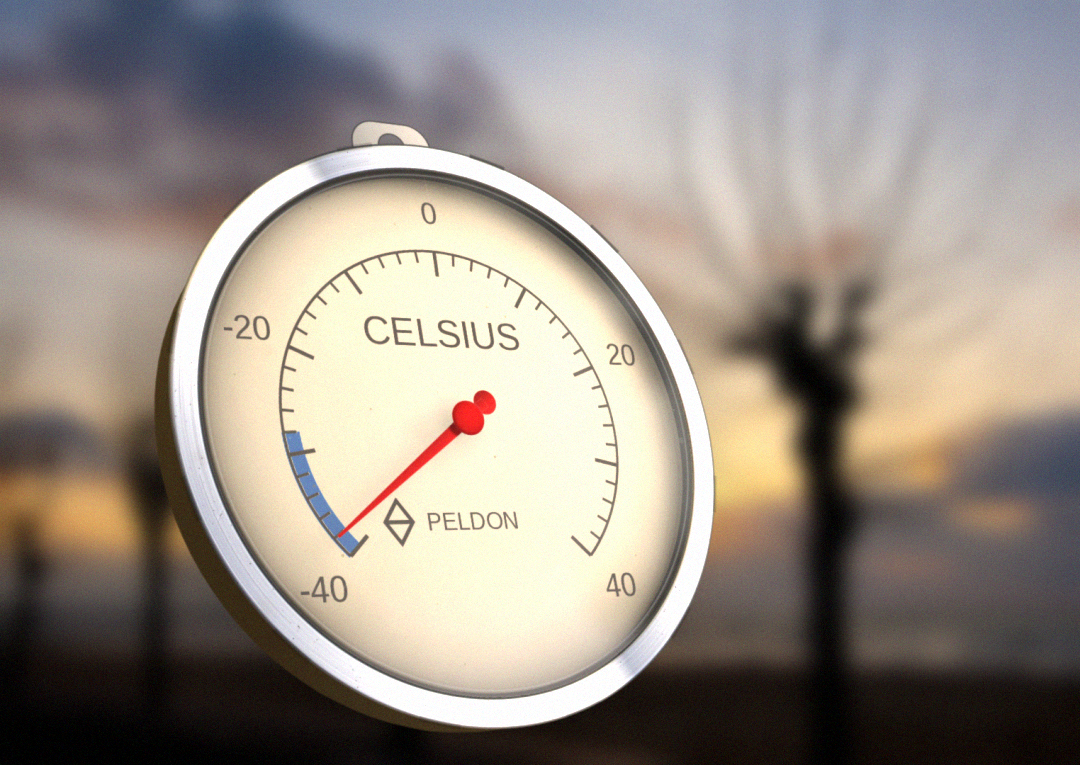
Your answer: -38 (°C)
